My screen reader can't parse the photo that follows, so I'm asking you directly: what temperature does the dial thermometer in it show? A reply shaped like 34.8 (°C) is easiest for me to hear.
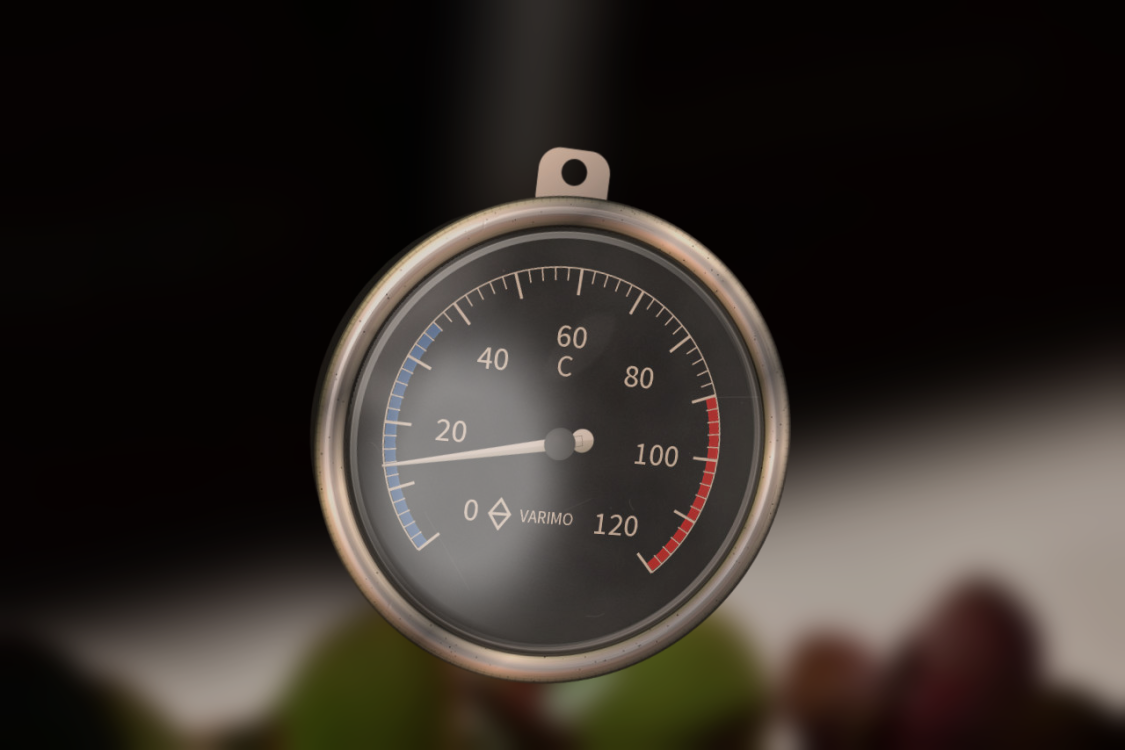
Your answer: 14 (°C)
